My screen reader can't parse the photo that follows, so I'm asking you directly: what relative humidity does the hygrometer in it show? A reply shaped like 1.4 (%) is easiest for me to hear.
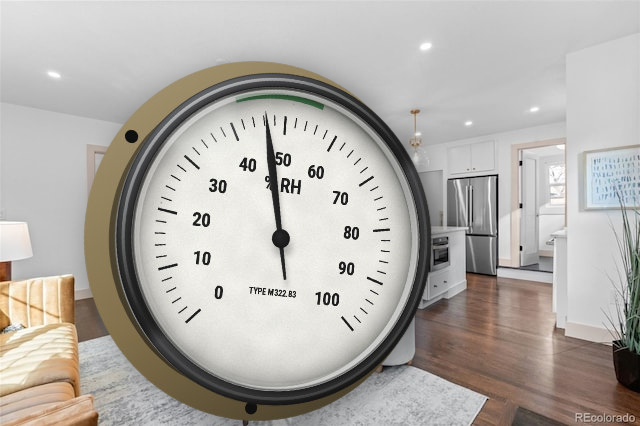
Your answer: 46 (%)
